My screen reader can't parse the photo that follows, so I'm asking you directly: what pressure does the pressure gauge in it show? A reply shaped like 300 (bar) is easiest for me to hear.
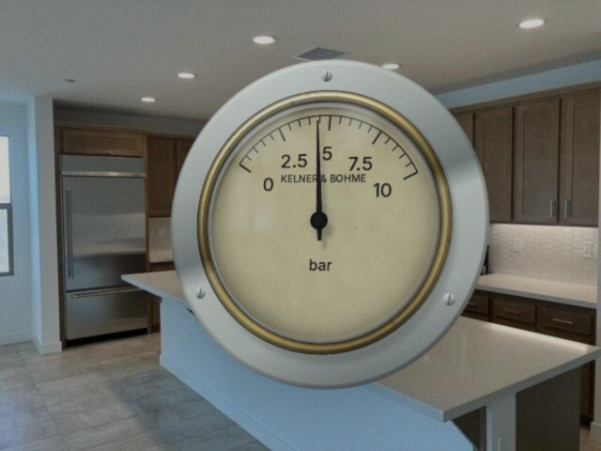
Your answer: 4.5 (bar)
